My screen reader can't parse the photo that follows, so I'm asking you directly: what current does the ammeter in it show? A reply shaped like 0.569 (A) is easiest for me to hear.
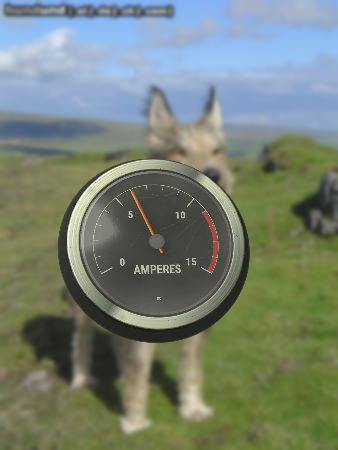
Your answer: 6 (A)
